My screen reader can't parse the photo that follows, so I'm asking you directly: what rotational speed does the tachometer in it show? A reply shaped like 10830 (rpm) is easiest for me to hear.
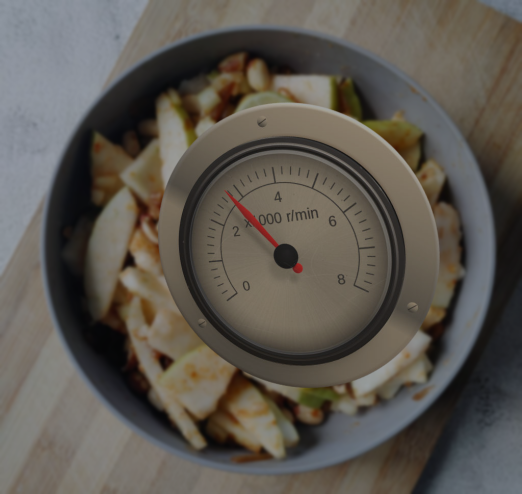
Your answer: 2800 (rpm)
